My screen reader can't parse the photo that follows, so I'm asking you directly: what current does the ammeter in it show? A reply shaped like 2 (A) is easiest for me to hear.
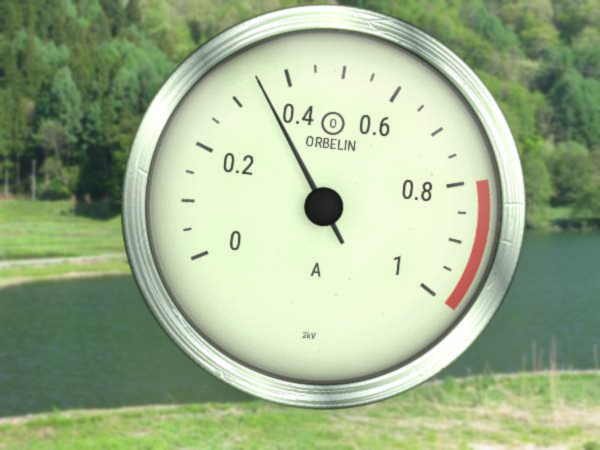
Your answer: 0.35 (A)
